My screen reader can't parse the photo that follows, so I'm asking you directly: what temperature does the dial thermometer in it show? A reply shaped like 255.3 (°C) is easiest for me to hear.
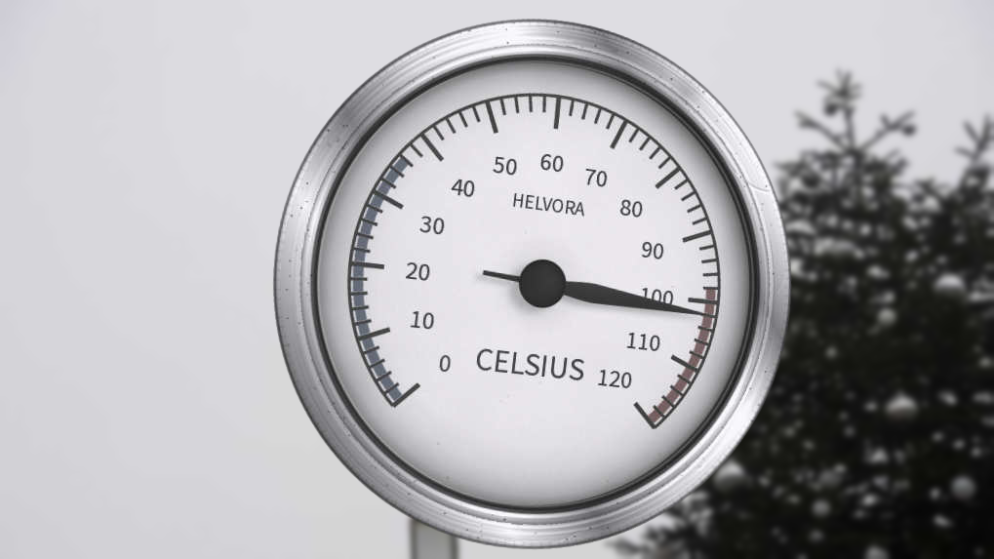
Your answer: 102 (°C)
